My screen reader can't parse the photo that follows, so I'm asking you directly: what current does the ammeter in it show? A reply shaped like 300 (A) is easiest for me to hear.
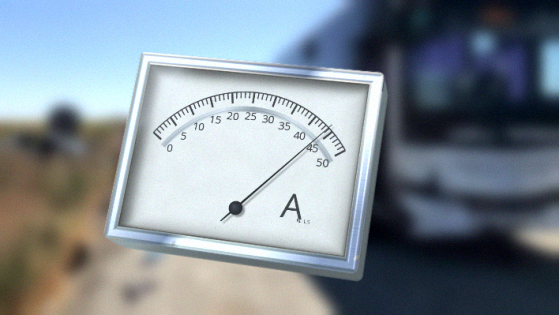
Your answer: 44 (A)
